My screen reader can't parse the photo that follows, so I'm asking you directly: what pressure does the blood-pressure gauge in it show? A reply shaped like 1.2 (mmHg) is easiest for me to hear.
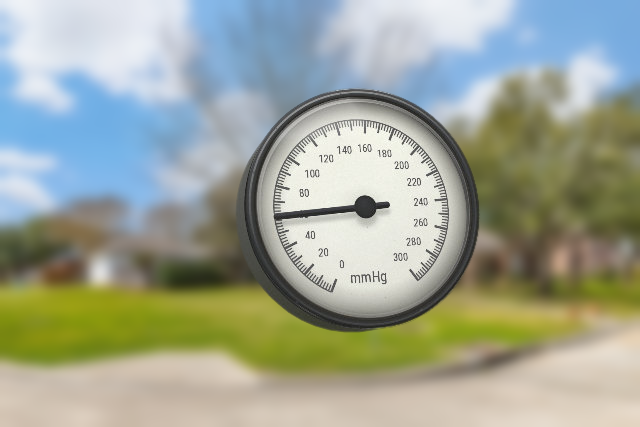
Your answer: 60 (mmHg)
